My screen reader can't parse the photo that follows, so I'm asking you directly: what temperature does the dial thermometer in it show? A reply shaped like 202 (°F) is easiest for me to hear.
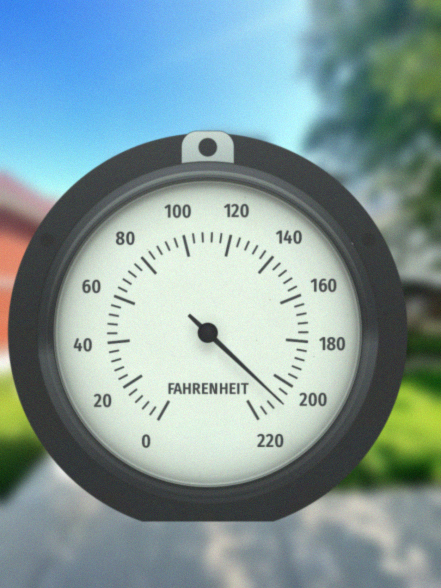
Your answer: 208 (°F)
